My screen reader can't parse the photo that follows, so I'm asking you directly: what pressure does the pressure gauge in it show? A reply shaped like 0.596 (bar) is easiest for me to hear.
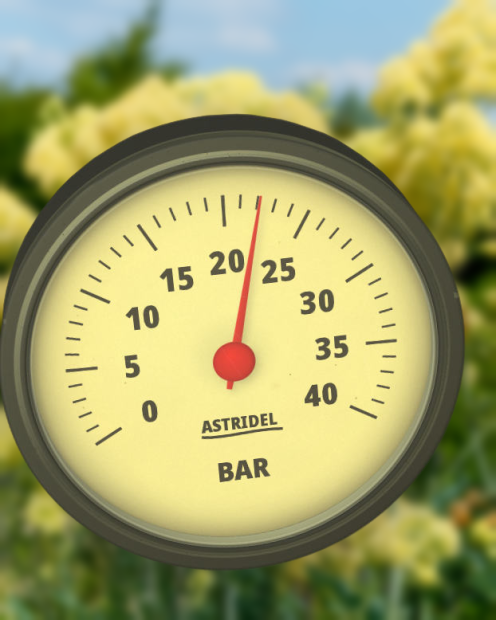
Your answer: 22 (bar)
